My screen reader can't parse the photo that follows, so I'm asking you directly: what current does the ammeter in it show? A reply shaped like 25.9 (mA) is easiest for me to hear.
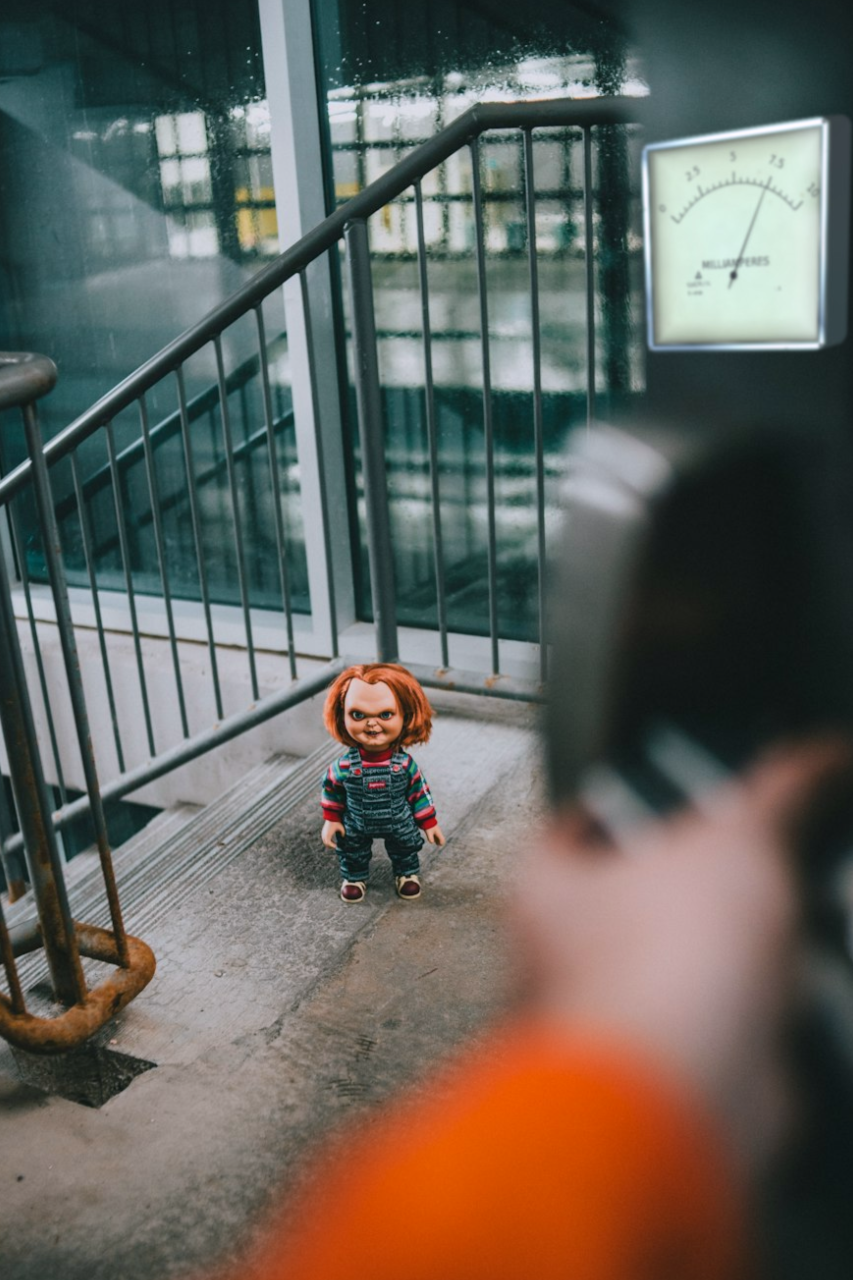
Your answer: 7.5 (mA)
